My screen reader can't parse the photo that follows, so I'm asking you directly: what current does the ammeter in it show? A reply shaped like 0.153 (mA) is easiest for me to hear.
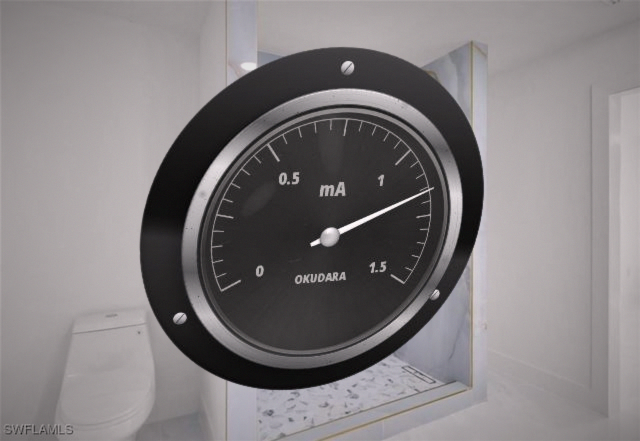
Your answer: 1.15 (mA)
